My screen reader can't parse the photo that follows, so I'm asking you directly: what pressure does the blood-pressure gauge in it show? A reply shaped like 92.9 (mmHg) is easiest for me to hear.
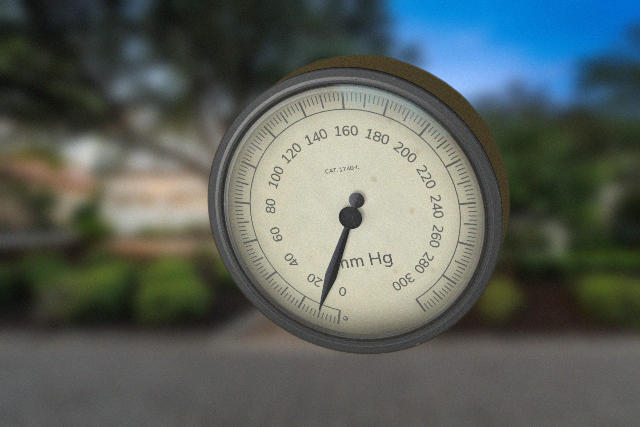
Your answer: 10 (mmHg)
